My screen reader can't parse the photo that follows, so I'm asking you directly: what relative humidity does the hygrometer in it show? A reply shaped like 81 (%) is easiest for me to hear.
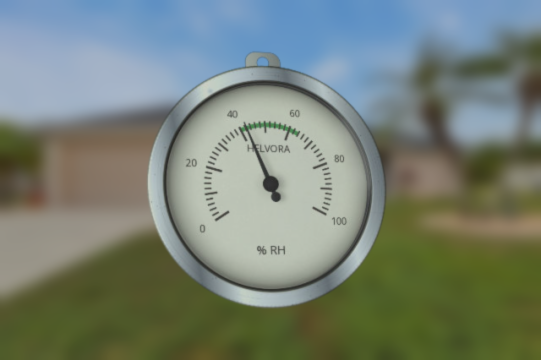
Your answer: 42 (%)
